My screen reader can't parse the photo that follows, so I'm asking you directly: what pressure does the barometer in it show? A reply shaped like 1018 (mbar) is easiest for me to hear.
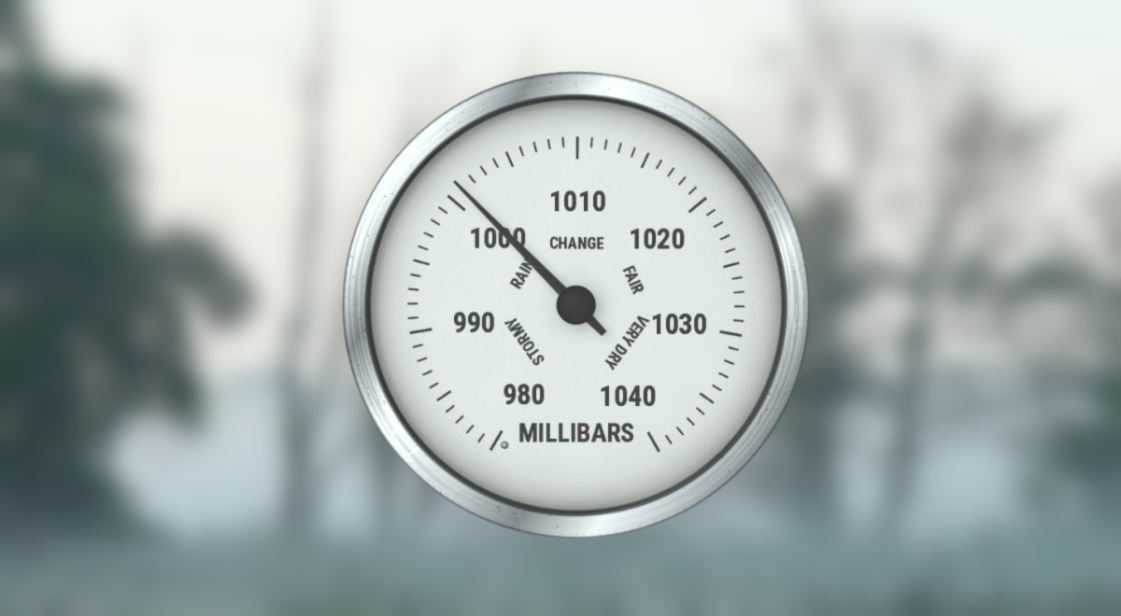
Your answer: 1001 (mbar)
